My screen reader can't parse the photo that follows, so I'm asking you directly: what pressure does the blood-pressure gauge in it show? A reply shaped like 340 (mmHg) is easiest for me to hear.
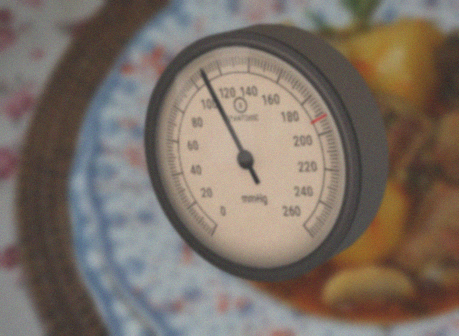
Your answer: 110 (mmHg)
